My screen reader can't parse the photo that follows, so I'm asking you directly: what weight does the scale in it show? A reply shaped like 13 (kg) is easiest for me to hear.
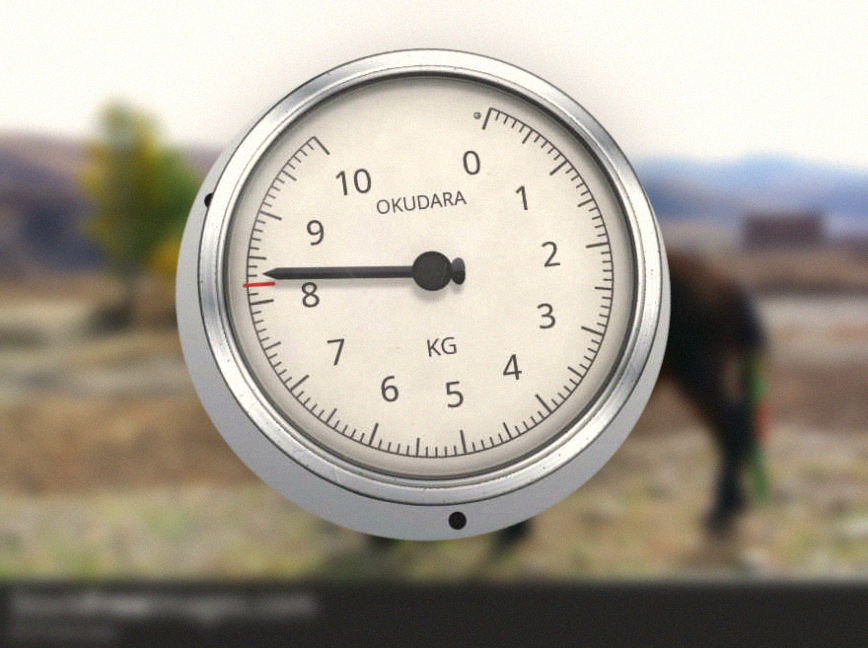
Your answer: 8.3 (kg)
